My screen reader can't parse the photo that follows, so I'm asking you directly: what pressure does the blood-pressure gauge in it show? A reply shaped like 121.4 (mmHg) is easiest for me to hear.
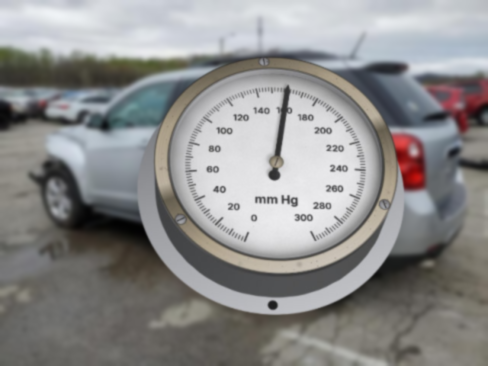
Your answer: 160 (mmHg)
